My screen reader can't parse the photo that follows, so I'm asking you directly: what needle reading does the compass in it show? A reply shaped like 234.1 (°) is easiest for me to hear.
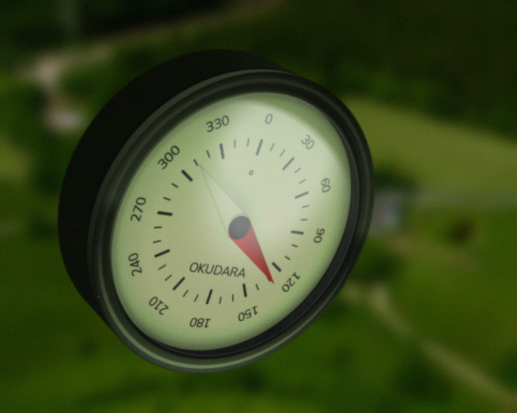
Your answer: 130 (°)
